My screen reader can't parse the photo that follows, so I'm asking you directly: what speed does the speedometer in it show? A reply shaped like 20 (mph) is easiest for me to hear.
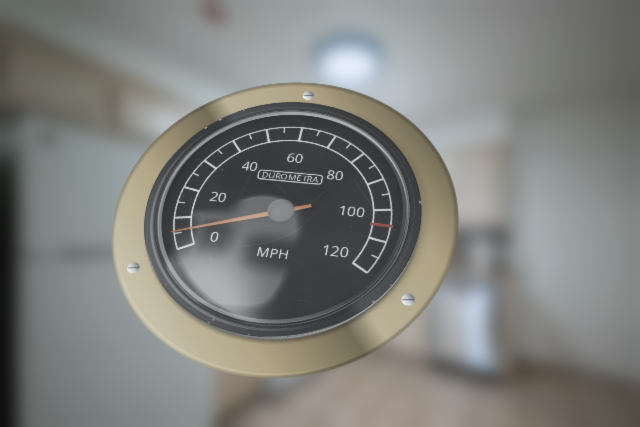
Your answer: 5 (mph)
